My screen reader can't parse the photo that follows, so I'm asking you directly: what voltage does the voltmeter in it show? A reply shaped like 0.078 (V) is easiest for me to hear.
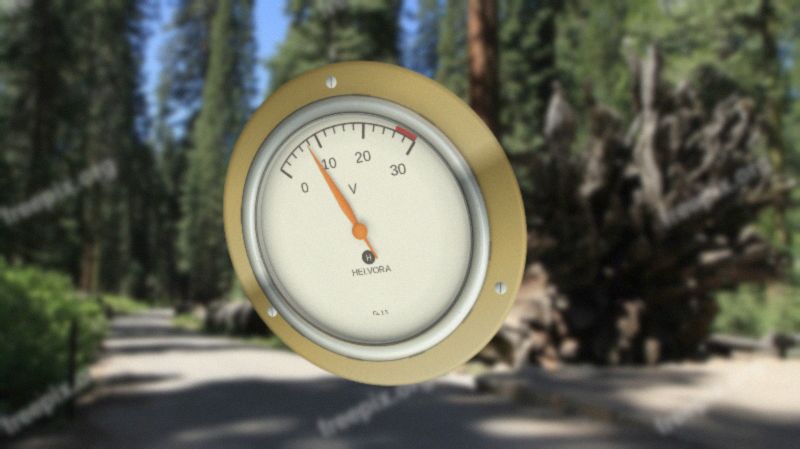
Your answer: 8 (V)
